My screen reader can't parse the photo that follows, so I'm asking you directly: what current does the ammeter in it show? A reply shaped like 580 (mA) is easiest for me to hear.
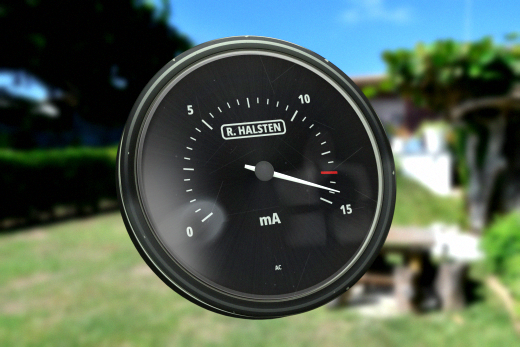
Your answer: 14.5 (mA)
